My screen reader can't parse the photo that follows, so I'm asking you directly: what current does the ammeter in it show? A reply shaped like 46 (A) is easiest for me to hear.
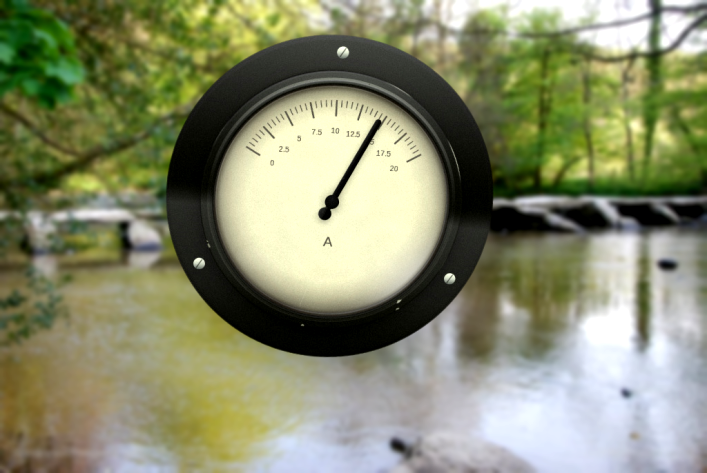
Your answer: 14.5 (A)
